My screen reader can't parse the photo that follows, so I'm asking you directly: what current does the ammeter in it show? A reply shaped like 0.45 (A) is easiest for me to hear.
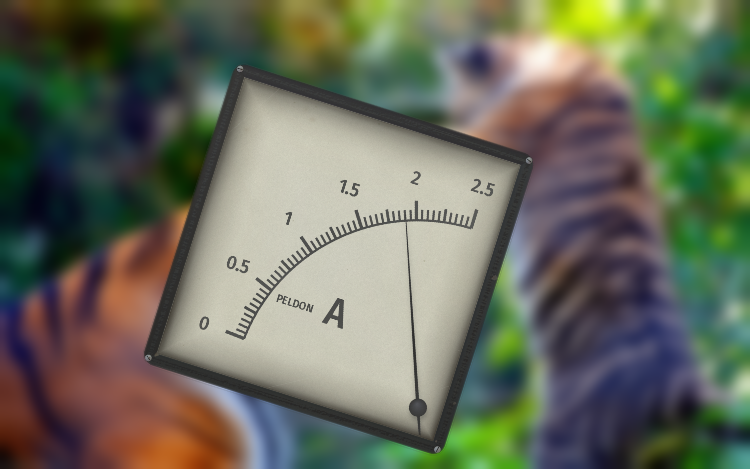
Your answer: 1.9 (A)
